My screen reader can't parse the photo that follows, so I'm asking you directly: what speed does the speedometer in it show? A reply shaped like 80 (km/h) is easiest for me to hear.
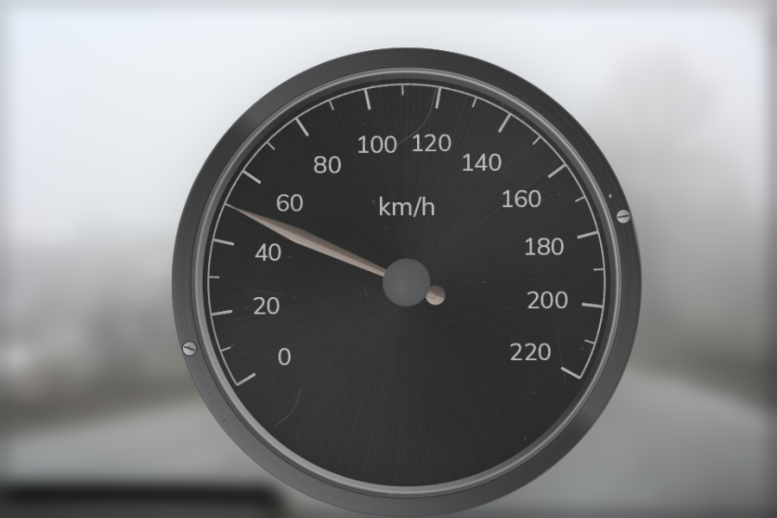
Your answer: 50 (km/h)
